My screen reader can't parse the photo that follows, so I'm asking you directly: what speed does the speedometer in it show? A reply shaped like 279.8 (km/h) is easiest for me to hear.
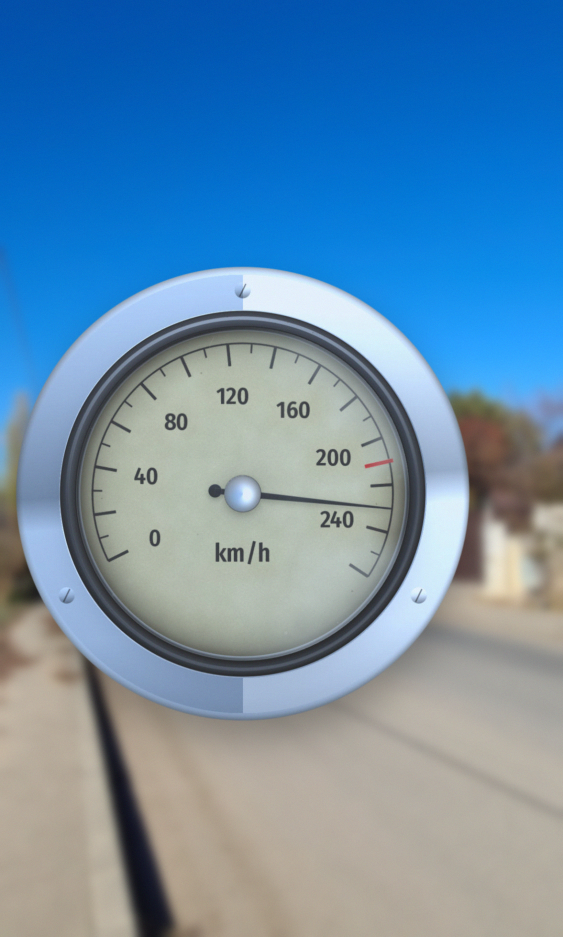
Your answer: 230 (km/h)
